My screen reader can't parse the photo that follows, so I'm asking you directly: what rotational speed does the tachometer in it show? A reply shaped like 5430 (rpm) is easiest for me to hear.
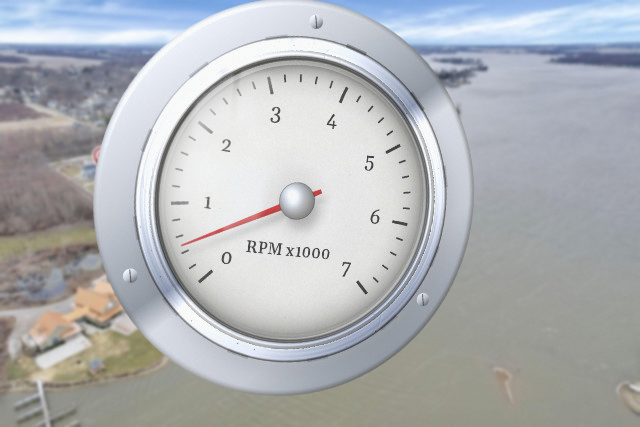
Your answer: 500 (rpm)
